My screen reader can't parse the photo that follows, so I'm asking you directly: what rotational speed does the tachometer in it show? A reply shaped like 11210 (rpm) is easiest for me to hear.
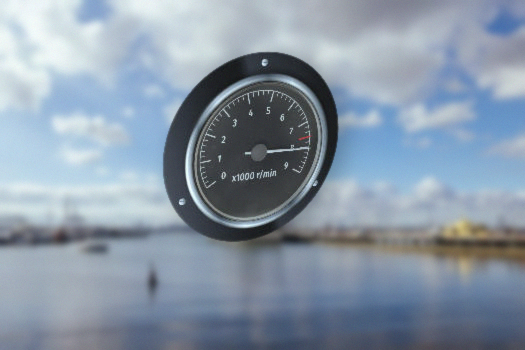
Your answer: 8000 (rpm)
